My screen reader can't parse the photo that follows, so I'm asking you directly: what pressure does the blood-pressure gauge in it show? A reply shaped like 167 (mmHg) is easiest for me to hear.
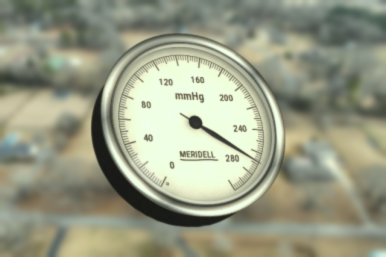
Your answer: 270 (mmHg)
